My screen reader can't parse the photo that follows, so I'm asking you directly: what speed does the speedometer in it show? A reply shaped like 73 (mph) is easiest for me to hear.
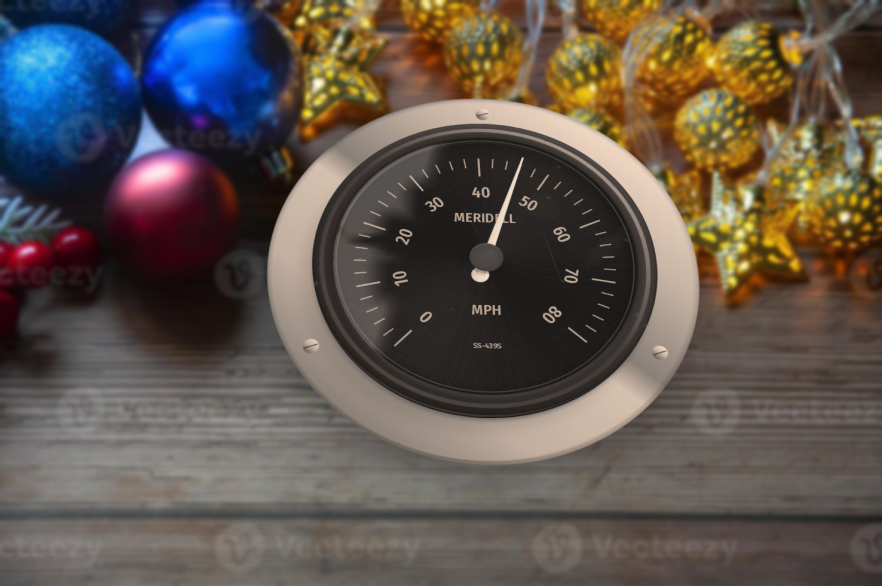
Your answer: 46 (mph)
